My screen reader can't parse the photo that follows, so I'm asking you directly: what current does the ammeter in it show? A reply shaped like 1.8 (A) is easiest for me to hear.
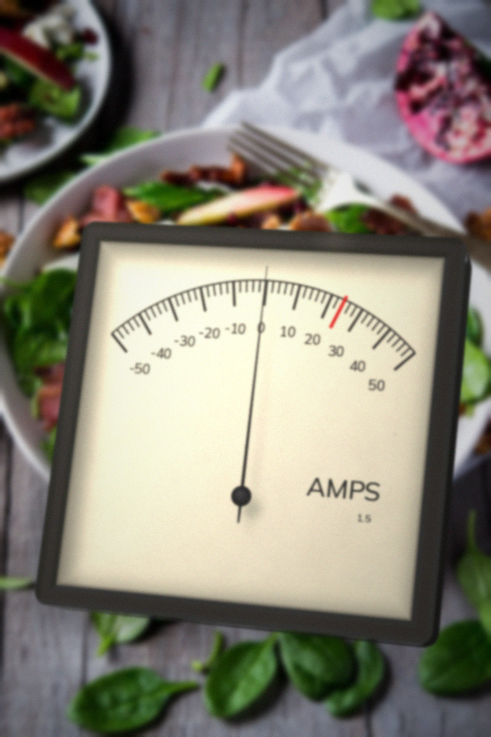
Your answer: 0 (A)
